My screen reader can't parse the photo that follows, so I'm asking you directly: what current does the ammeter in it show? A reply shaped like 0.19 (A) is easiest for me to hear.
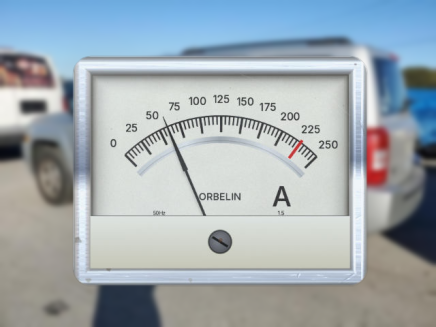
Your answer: 60 (A)
